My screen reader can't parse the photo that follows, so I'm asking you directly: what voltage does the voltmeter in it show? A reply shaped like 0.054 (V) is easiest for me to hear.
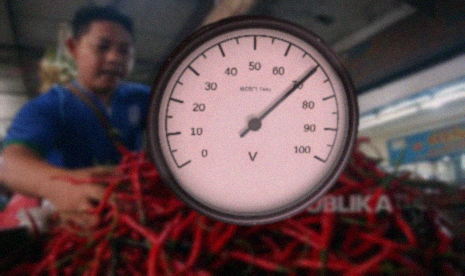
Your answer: 70 (V)
